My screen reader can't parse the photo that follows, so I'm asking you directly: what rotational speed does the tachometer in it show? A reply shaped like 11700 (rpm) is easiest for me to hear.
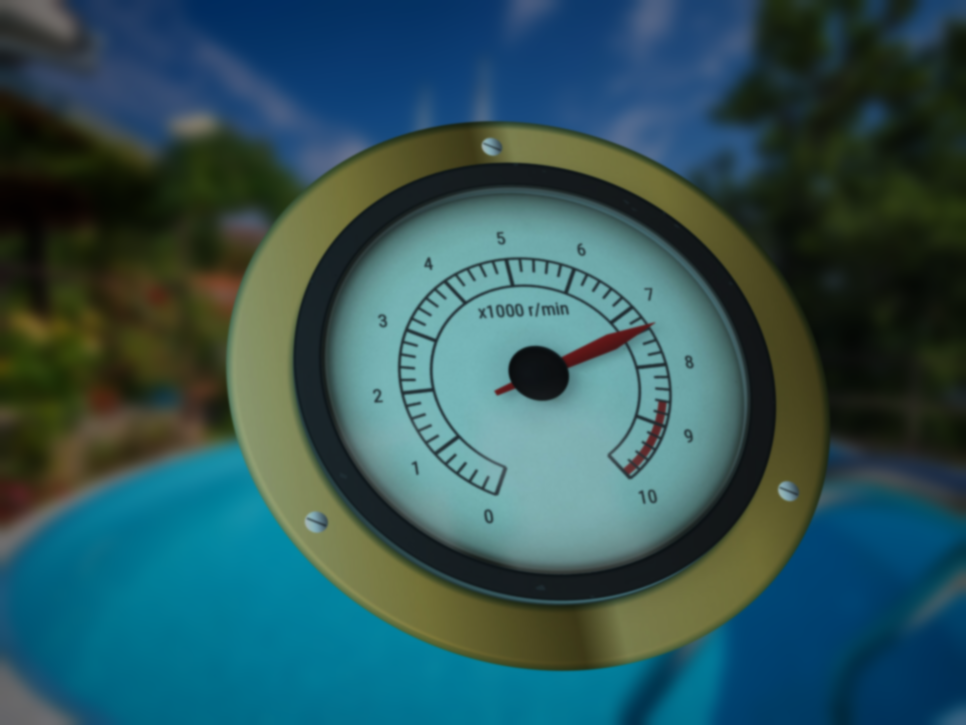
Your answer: 7400 (rpm)
